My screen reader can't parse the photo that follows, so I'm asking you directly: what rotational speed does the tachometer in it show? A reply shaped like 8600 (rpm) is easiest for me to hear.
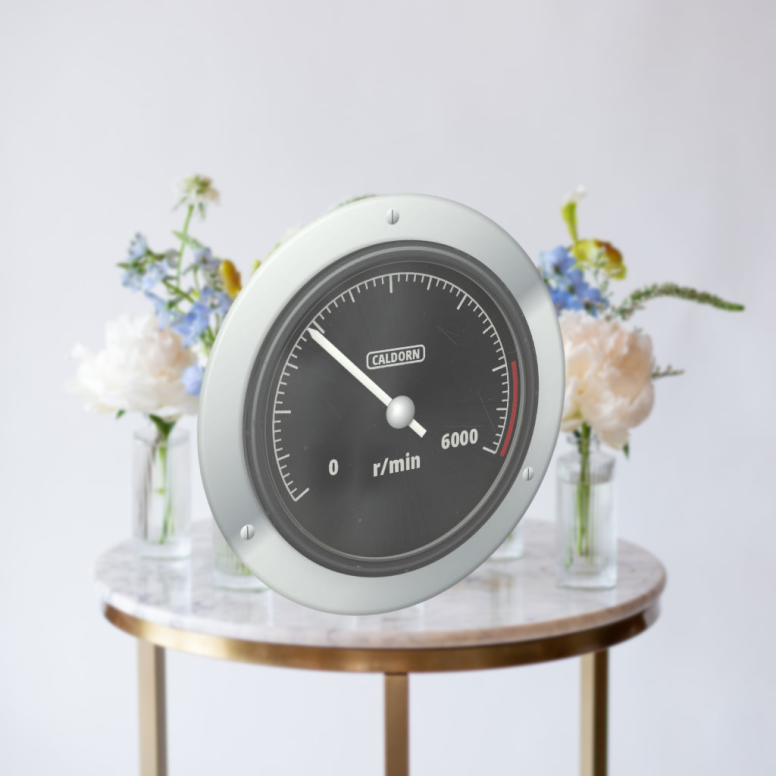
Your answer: 1900 (rpm)
